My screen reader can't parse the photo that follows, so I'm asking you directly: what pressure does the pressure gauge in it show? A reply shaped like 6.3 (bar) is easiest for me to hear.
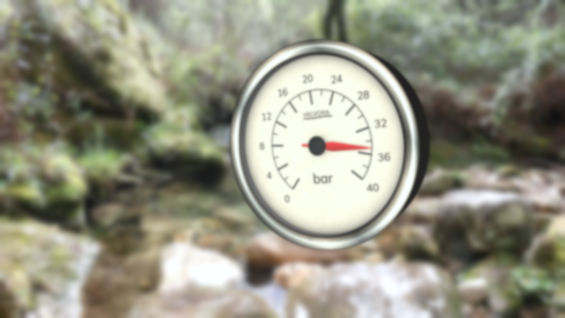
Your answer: 35 (bar)
